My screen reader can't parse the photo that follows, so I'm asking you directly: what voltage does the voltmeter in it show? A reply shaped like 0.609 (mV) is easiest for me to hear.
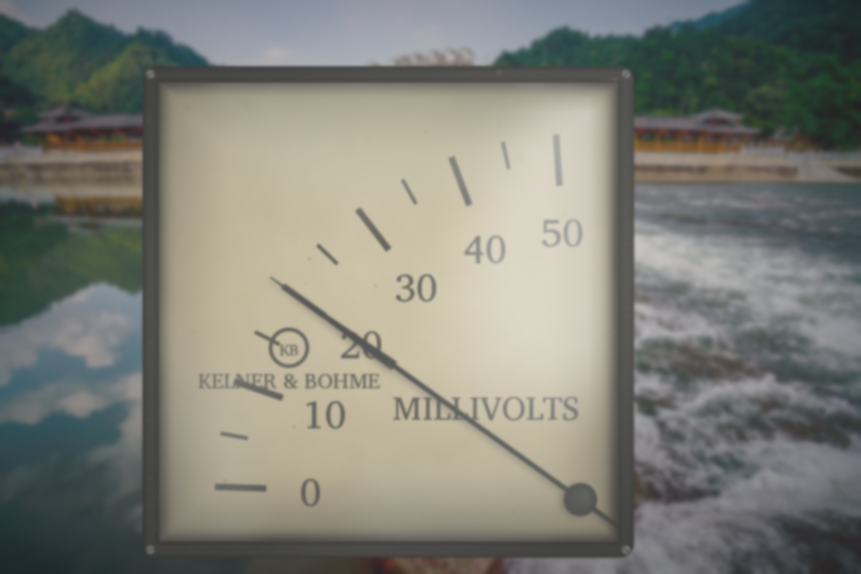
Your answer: 20 (mV)
